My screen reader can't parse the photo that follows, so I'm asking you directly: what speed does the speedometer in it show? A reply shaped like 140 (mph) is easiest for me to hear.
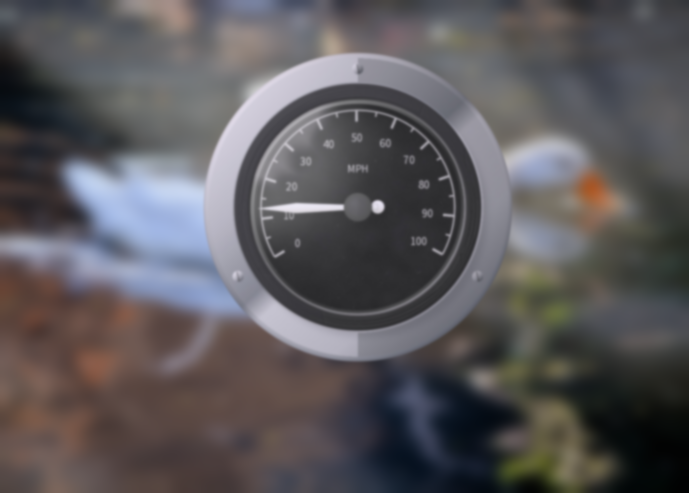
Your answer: 12.5 (mph)
